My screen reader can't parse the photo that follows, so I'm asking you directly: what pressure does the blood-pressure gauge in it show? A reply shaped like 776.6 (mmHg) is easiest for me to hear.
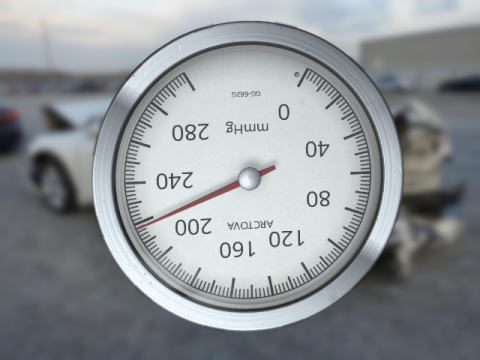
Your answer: 218 (mmHg)
